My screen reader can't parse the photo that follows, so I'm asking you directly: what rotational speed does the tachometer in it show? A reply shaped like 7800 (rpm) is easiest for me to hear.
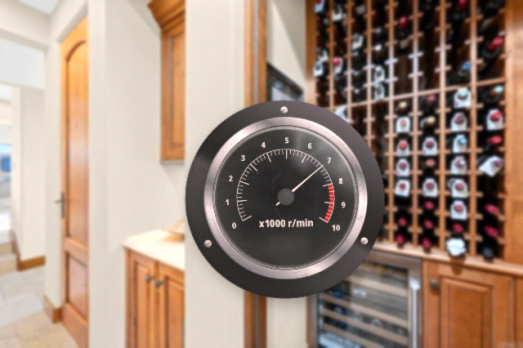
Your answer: 7000 (rpm)
